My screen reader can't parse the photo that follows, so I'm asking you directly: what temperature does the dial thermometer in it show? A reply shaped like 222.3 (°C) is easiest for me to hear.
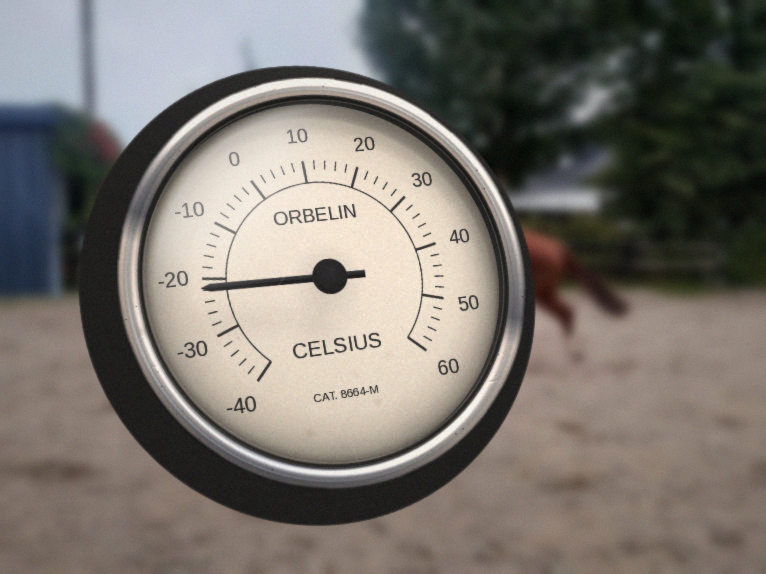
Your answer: -22 (°C)
